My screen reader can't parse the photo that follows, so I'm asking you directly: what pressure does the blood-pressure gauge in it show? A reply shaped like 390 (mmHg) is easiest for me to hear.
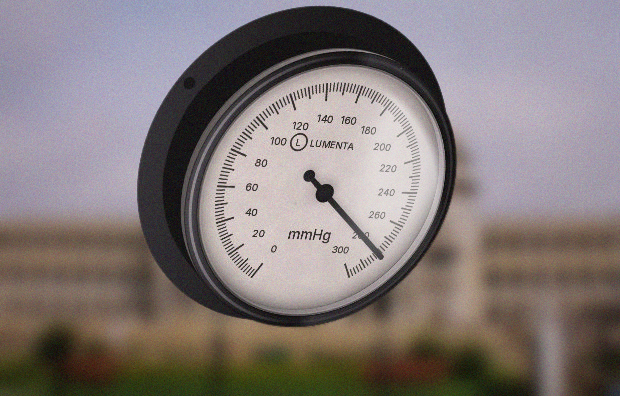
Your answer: 280 (mmHg)
